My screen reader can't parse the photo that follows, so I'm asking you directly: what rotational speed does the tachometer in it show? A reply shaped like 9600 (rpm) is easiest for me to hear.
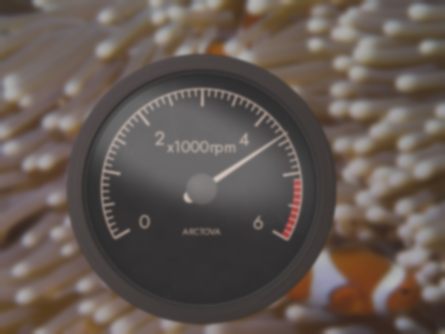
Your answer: 4400 (rpm)
